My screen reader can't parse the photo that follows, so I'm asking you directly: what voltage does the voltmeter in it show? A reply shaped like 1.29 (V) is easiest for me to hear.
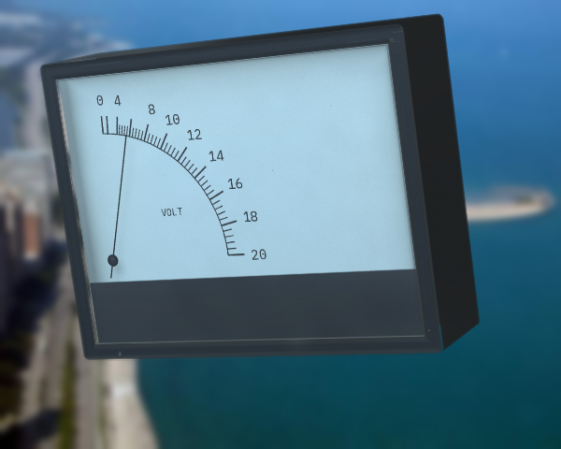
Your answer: 6 (V)
